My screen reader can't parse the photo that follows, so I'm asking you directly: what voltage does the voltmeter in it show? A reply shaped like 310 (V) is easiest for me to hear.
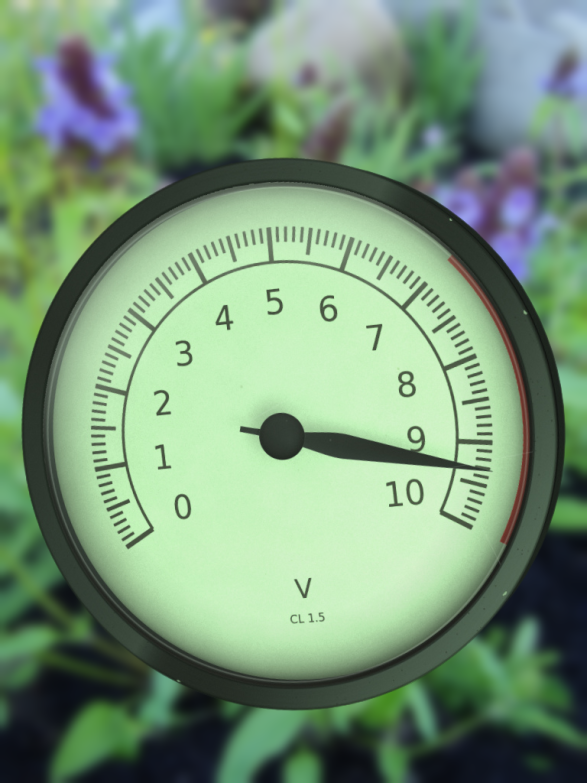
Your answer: 9.3 (V)
